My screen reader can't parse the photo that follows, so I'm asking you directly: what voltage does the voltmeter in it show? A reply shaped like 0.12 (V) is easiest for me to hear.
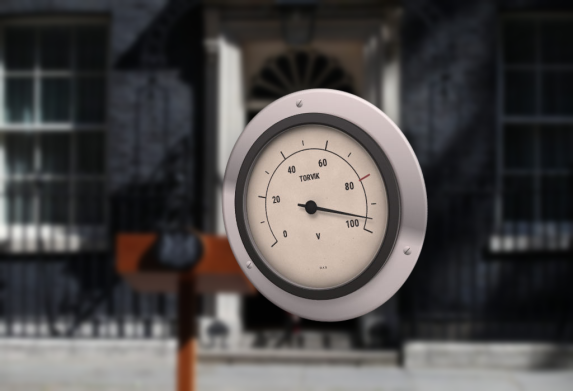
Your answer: 95 (V)
